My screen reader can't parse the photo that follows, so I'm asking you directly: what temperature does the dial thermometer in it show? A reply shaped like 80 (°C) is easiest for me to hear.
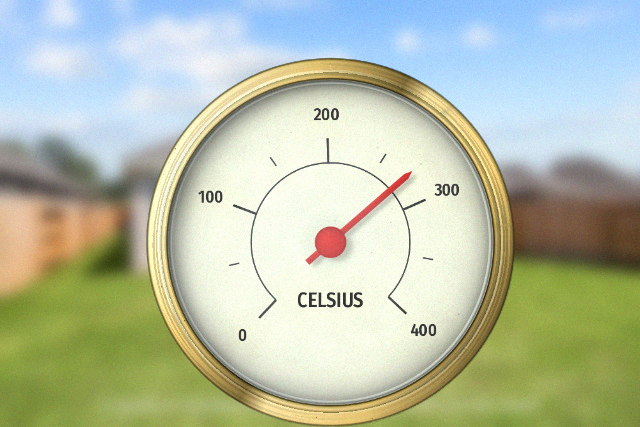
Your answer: 275 (°C)
